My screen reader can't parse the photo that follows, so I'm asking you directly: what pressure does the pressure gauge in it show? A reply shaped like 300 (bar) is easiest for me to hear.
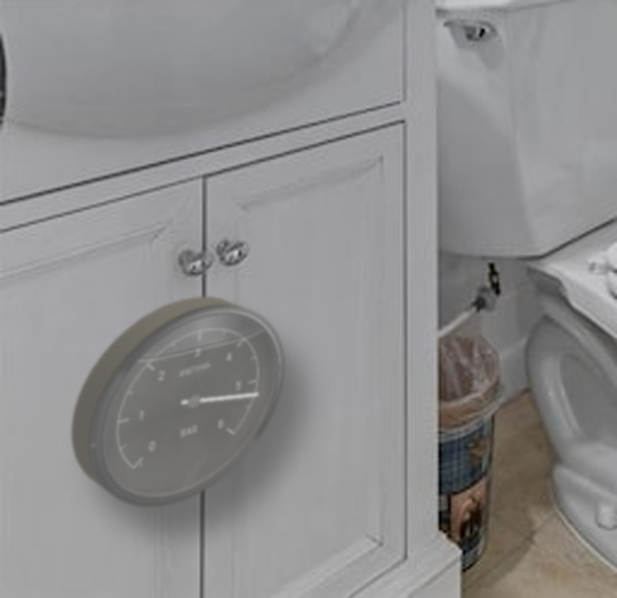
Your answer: 5.25 (bar)
